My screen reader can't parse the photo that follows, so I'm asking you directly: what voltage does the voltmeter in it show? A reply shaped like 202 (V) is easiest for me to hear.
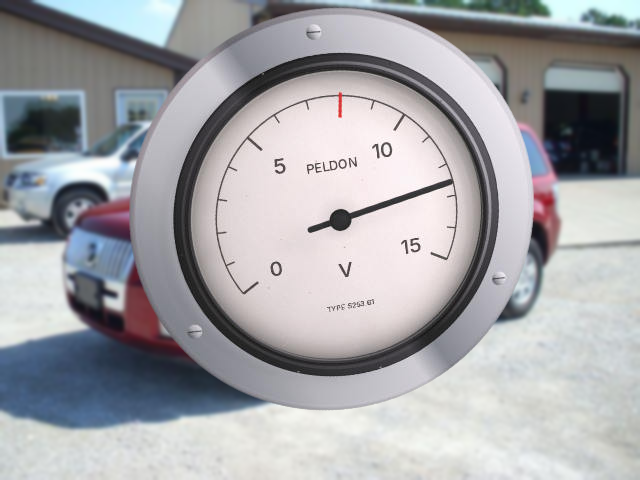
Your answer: 12.5 (V)
